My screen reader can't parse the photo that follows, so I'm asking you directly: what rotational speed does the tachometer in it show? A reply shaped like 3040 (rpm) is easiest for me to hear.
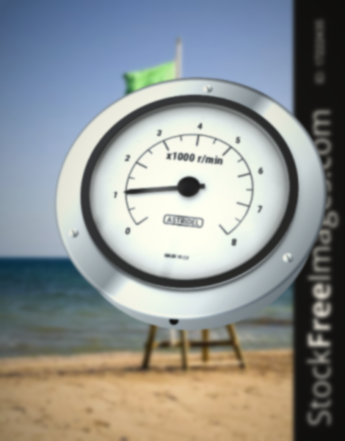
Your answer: 1000 (rpm)
